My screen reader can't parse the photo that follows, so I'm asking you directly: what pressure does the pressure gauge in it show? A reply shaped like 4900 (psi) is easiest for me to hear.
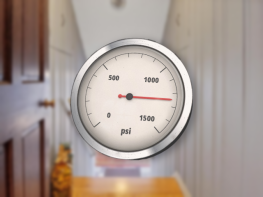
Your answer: 1250 (psi)
